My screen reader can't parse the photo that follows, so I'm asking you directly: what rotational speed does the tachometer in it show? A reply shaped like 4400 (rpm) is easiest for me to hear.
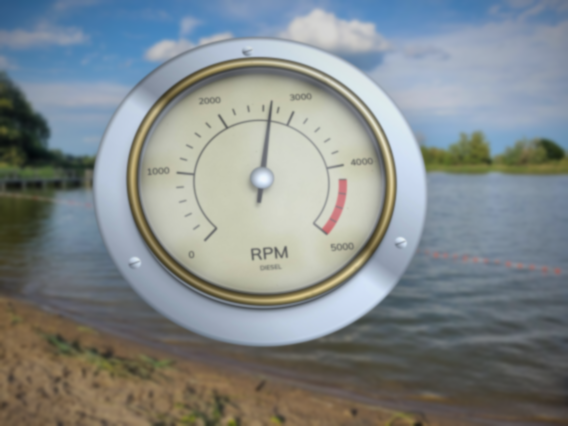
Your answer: 2700 (rpm)
